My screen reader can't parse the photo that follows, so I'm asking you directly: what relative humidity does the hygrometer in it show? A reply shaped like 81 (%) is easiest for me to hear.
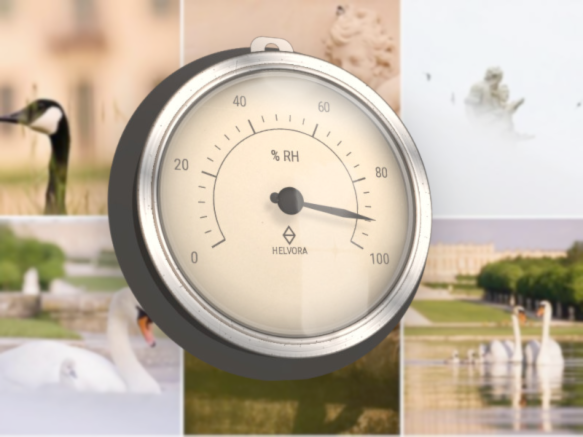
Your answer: 92 (%)
